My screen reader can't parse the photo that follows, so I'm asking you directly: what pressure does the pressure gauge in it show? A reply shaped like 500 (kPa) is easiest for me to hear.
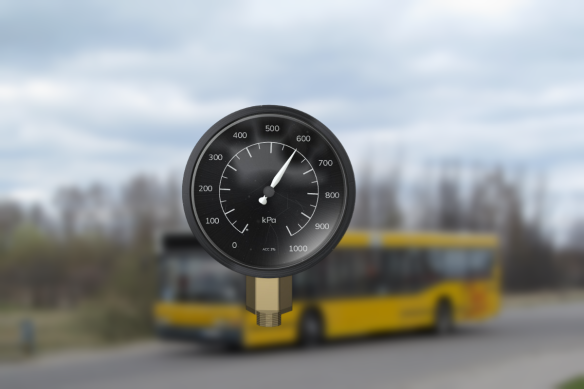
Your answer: 600 (kPa)
